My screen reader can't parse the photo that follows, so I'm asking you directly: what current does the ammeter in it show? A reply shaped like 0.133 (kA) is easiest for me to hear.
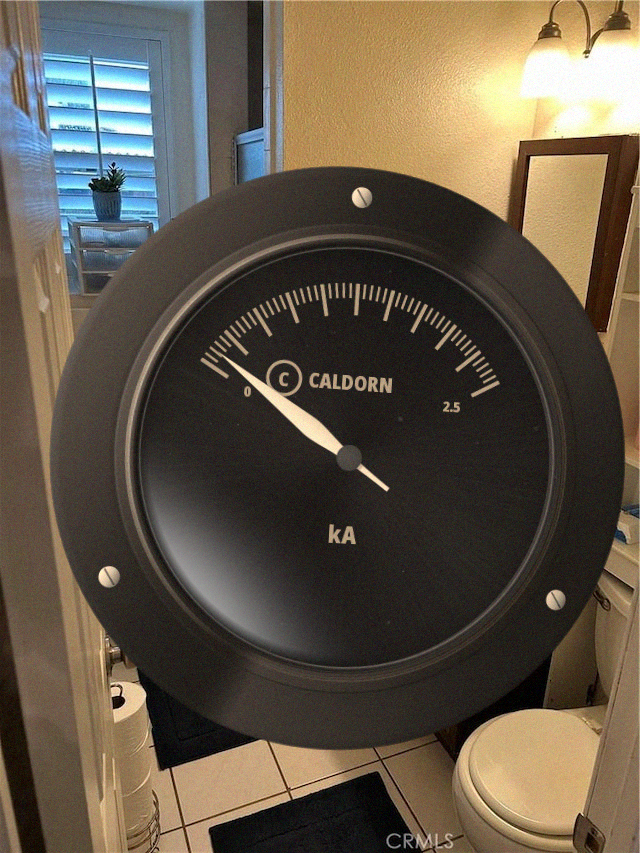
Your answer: 0.1 (kA)
